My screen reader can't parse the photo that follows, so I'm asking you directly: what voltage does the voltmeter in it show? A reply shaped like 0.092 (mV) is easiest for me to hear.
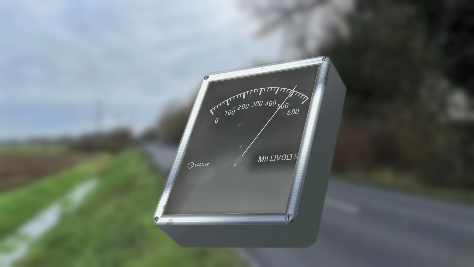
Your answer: 500 (mV)
